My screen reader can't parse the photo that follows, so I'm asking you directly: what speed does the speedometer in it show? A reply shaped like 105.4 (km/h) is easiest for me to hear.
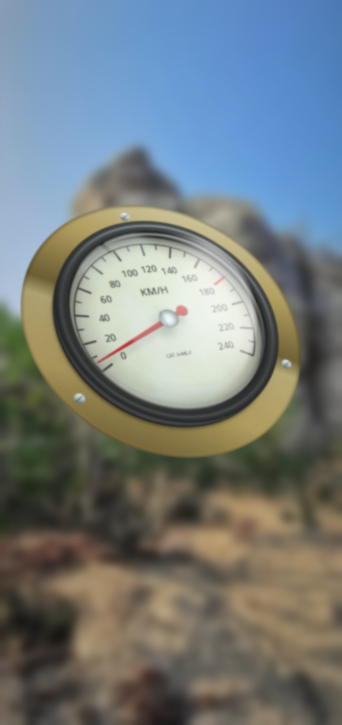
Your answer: 5 (km/h)
